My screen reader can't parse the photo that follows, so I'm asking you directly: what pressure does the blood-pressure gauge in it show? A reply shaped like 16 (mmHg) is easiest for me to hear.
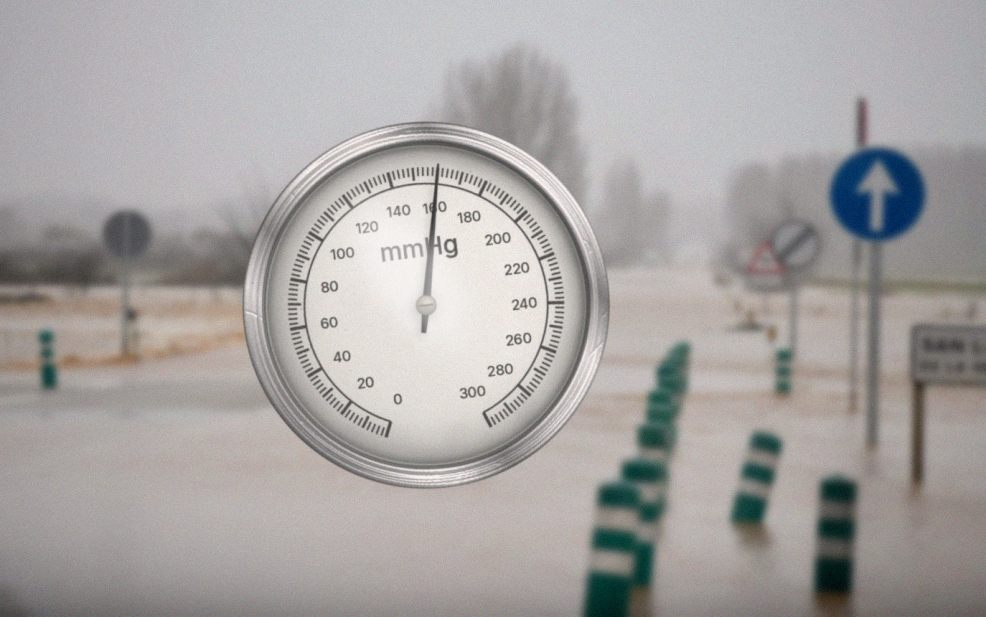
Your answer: 160 (mmHg)
